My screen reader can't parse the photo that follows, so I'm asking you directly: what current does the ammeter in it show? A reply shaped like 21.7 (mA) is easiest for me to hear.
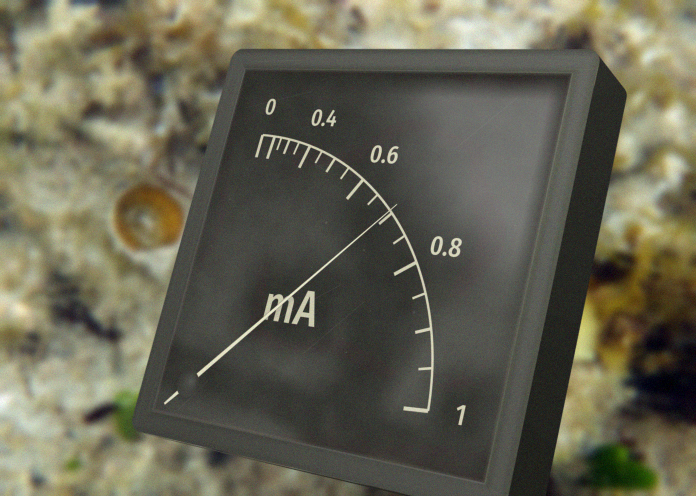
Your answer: 0.7 (mA)
